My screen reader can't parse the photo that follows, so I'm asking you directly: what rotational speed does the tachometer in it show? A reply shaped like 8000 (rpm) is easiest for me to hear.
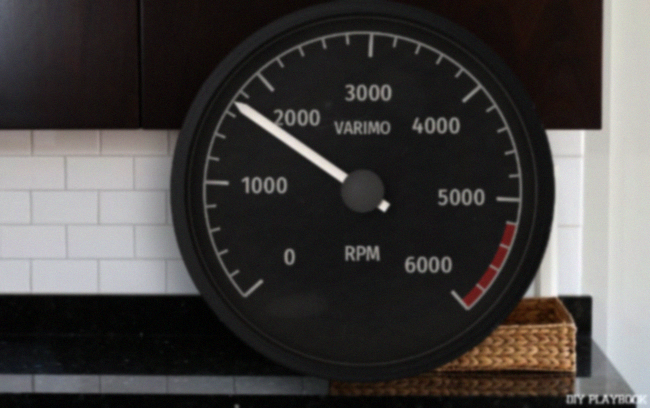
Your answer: 1700 (rpm)
